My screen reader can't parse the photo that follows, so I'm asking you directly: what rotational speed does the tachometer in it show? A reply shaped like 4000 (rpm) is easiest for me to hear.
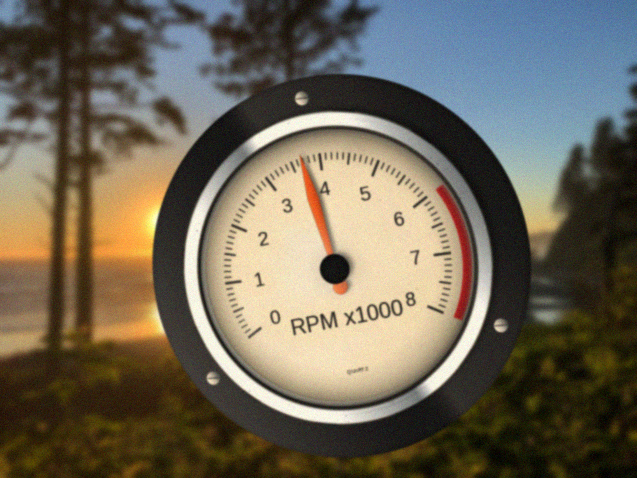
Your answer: 3700 (rpm)
